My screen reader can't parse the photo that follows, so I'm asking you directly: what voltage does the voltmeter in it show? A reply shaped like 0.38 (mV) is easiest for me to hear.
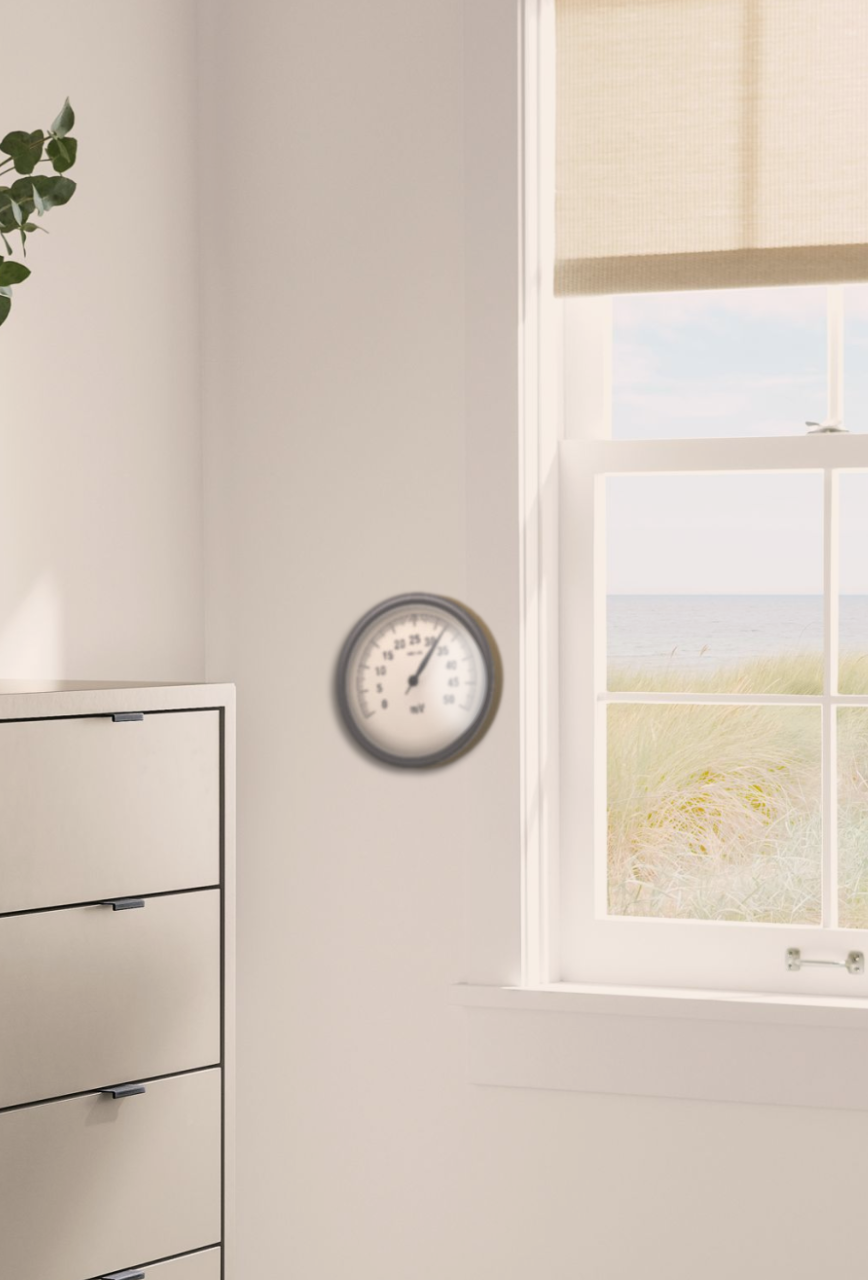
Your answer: 32.5 (mV)
